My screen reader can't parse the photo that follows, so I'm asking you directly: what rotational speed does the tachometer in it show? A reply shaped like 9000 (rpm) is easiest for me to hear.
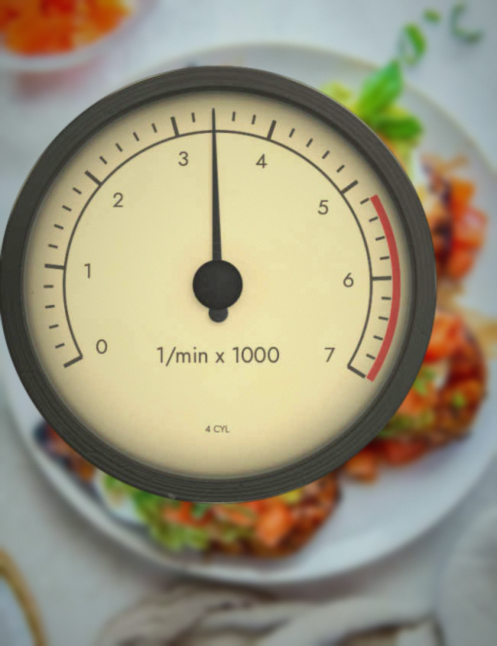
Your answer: 3400 (rpm)
